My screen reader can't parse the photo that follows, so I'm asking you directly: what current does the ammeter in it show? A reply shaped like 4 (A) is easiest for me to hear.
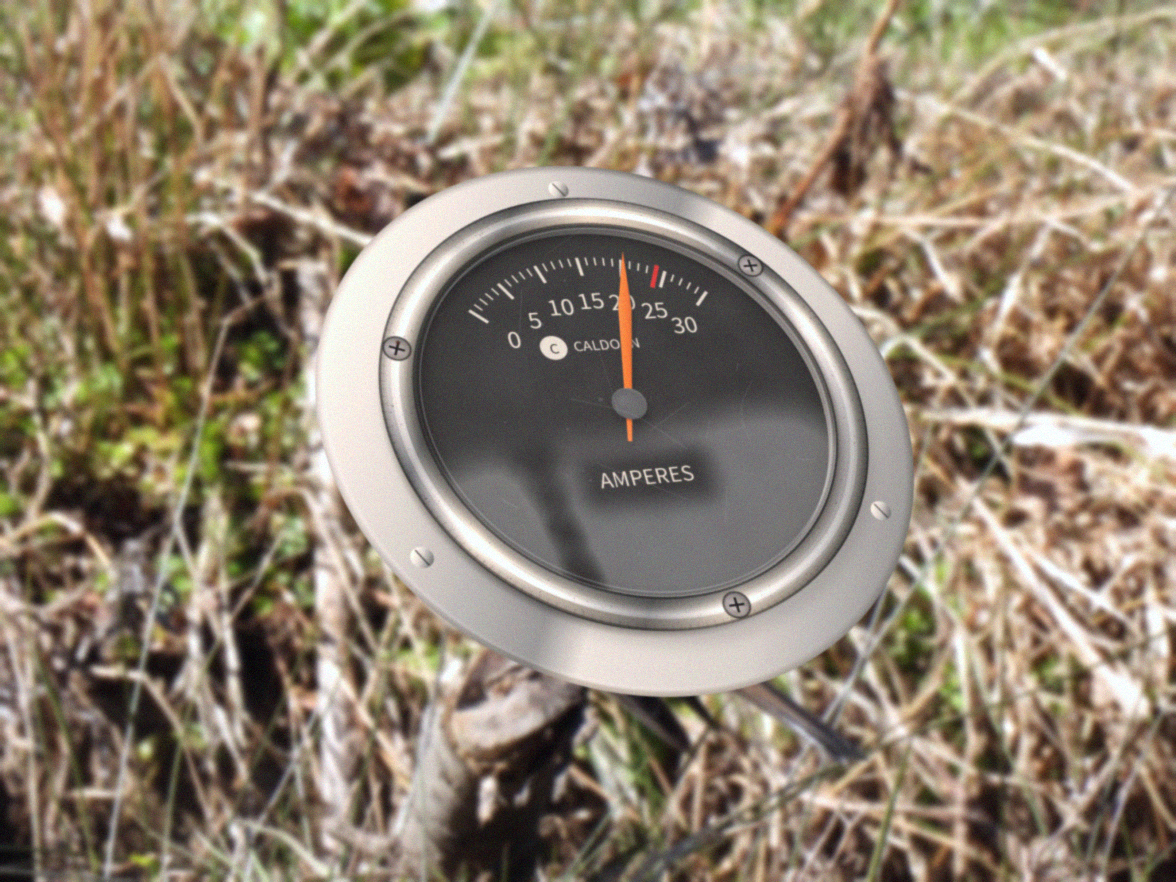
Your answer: 20 (A)
